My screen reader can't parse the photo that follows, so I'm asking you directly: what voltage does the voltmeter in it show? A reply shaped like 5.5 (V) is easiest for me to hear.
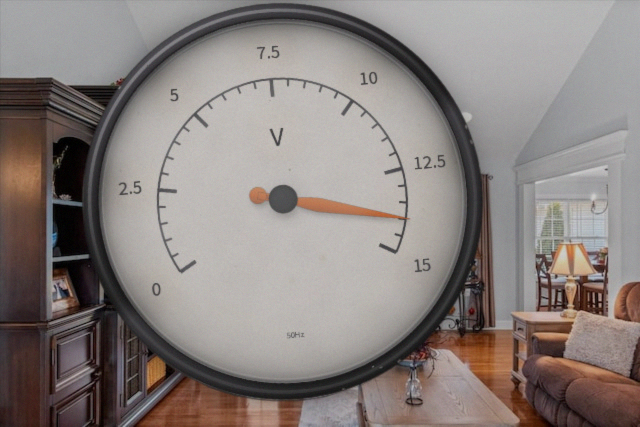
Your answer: 14 (V)
